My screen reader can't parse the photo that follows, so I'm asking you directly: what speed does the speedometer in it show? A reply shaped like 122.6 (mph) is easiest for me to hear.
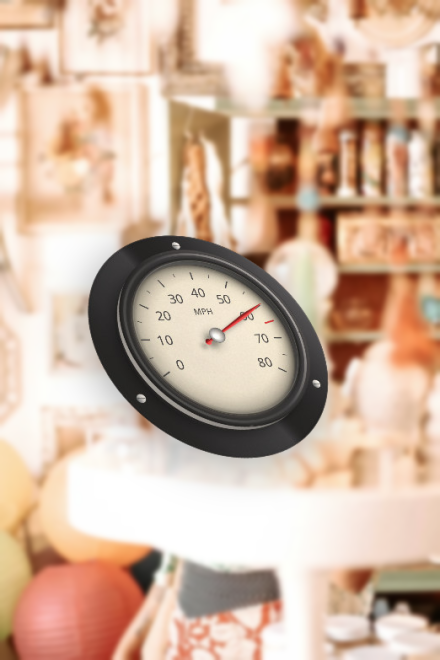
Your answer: 60 (mph)
